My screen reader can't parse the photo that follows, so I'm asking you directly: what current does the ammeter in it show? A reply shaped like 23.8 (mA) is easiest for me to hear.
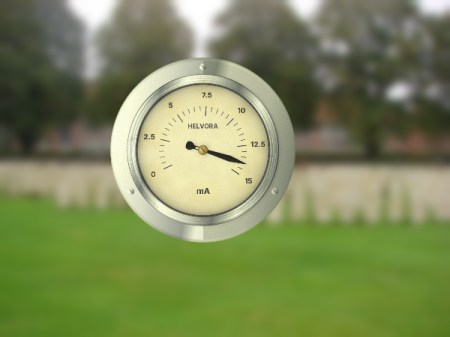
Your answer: 14 (mA)
